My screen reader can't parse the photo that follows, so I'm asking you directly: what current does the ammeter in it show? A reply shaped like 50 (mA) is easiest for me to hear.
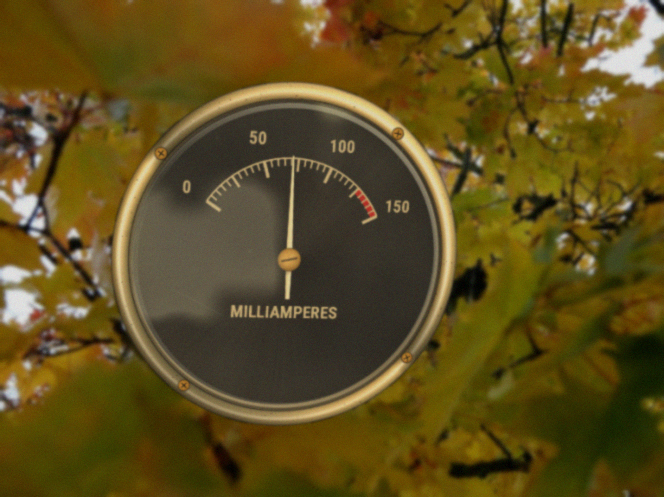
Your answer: 70 (mA)
